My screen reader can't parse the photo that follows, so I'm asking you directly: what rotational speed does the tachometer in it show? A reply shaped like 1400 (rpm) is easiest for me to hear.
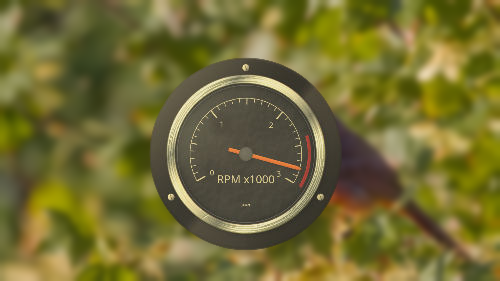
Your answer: 2800 (rpm)
